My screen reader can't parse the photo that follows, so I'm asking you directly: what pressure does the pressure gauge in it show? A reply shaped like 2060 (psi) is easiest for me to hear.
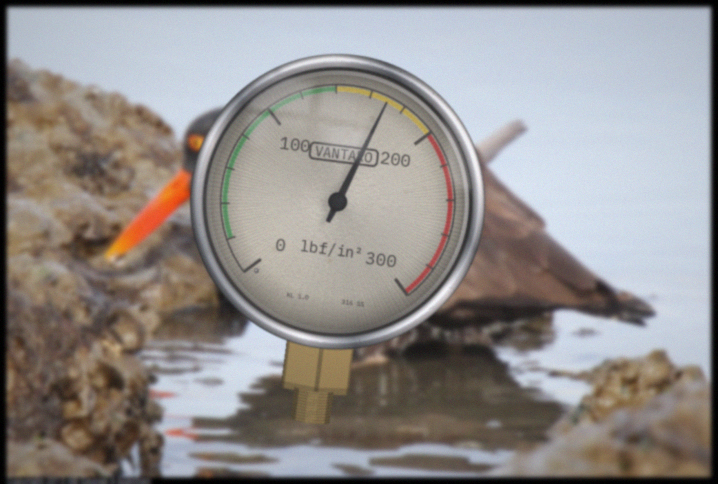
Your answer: 170 (psi)
